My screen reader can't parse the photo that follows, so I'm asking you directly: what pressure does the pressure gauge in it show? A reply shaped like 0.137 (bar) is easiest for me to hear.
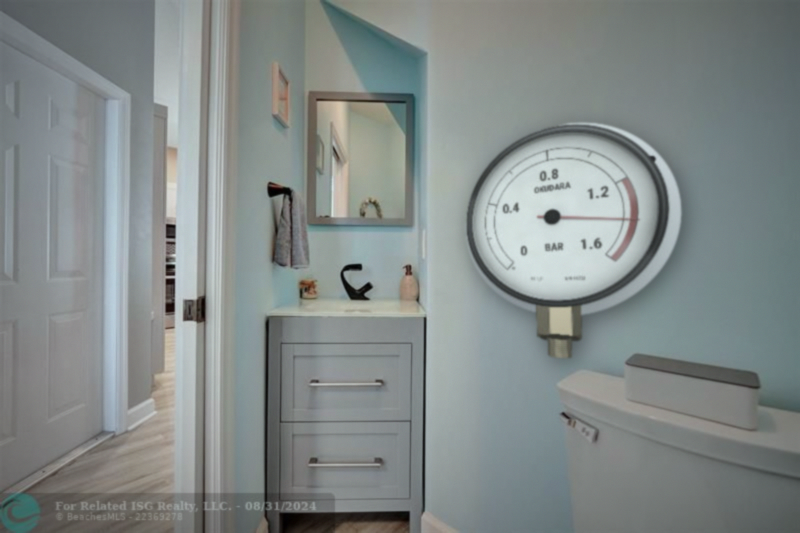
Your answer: 1.4 (bar)
